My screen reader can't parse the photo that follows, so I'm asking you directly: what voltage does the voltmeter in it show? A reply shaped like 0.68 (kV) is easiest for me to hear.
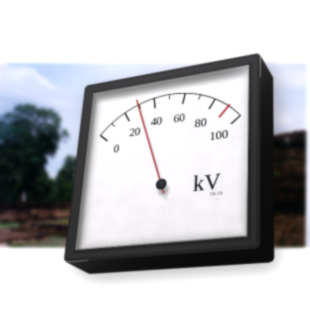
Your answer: 30 (kV)
